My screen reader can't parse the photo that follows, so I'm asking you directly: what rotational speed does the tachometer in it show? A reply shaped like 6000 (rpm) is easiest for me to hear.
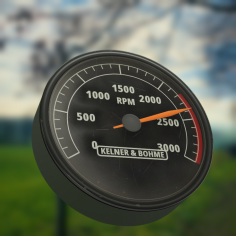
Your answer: 2400 (rpm)
